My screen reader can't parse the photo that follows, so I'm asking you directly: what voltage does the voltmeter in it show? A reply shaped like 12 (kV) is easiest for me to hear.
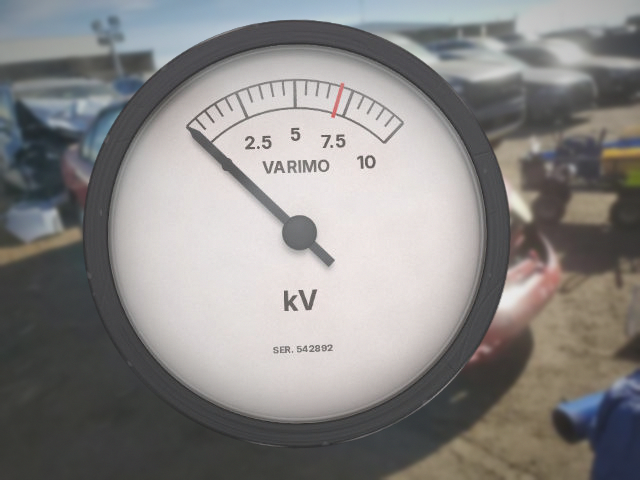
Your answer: 0 (kV)
